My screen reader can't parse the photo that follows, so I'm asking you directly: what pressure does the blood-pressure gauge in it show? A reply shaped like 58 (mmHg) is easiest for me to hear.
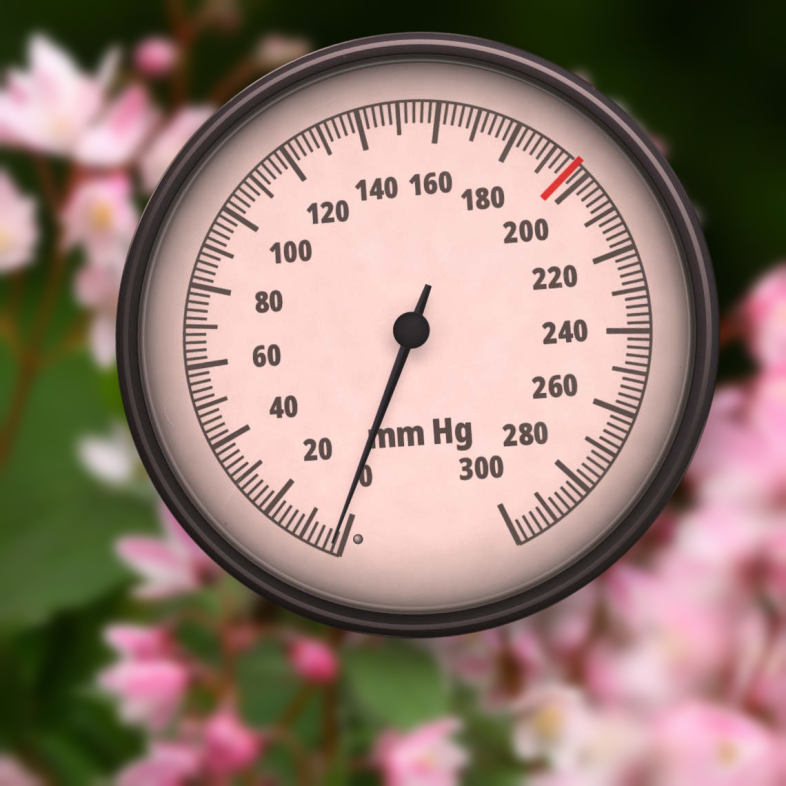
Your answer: 2 (mmHg)
